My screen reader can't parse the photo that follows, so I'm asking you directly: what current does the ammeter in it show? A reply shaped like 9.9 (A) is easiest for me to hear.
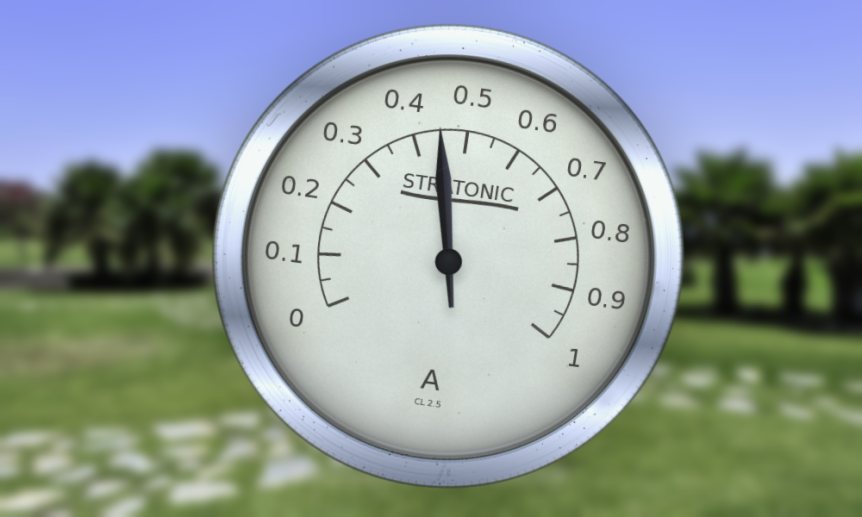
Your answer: 0.45 (A)
